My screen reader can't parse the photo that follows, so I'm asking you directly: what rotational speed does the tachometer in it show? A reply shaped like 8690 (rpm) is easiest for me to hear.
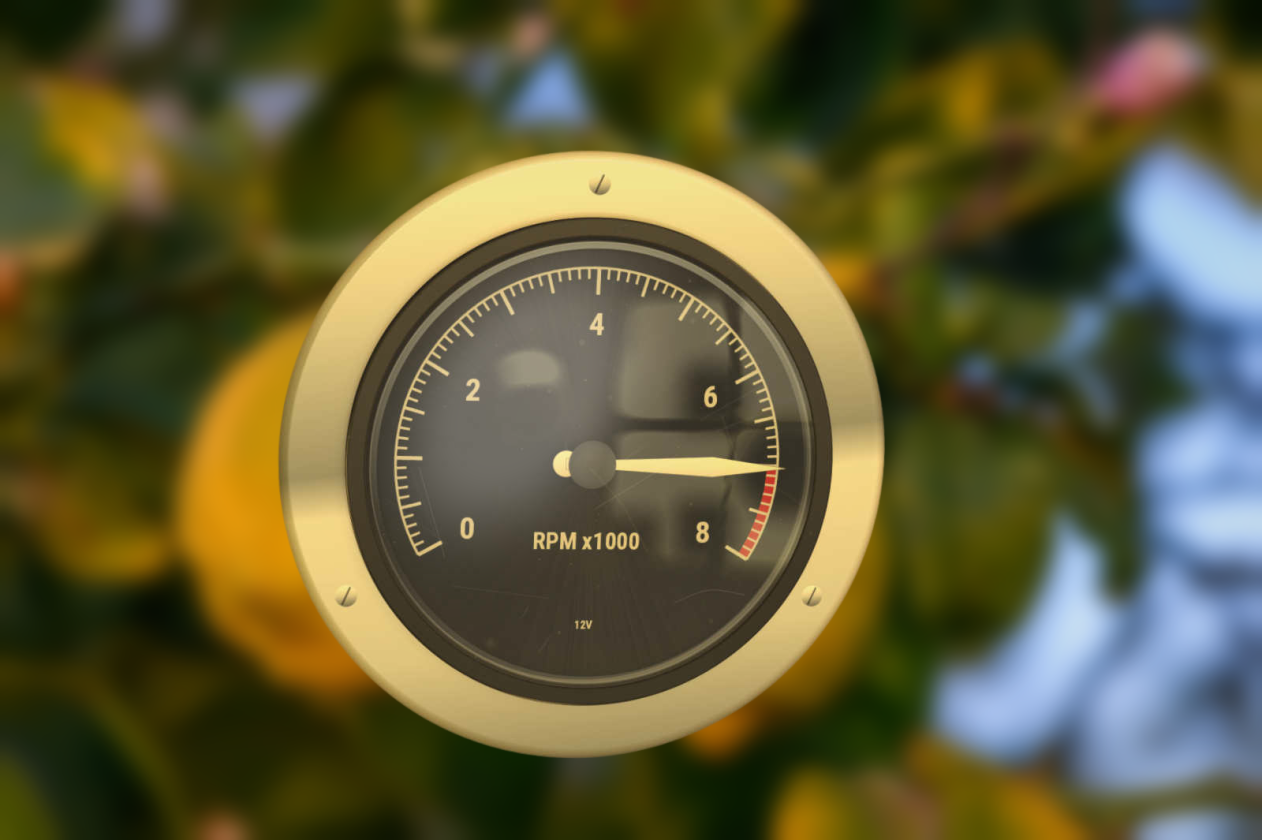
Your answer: 7000 (rpm)
